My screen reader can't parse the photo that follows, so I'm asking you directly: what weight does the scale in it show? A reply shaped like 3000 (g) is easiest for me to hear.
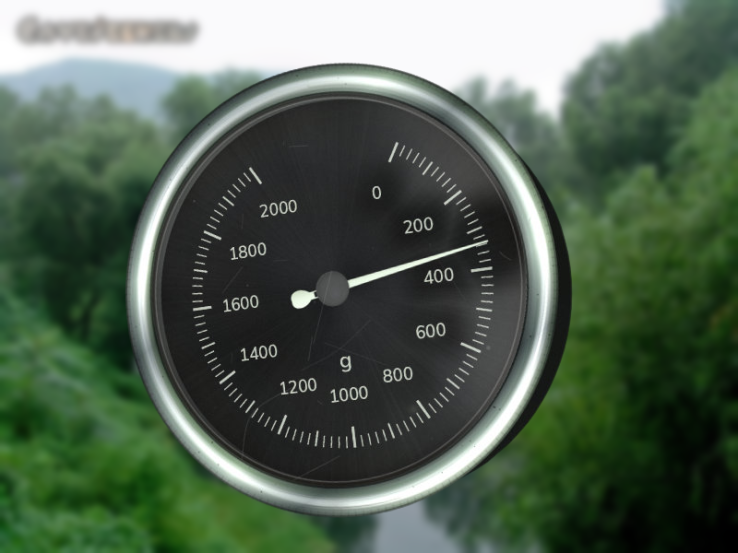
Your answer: 340 (g)
